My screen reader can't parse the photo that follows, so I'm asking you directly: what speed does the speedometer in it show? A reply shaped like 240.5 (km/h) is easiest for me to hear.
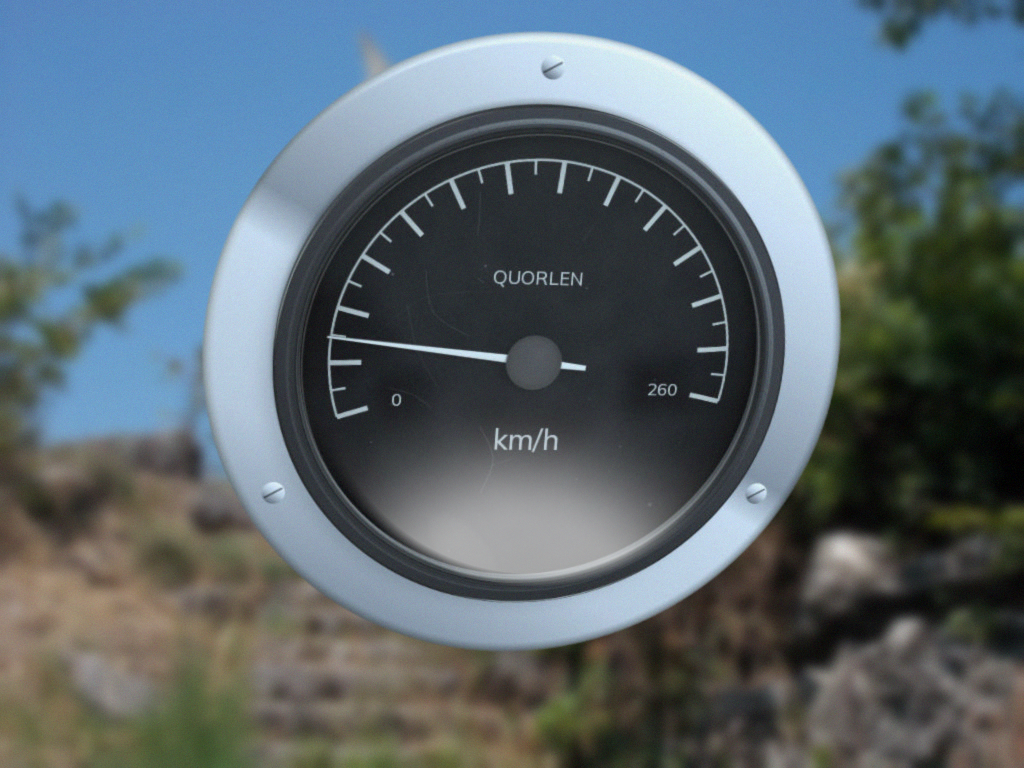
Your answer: 30 (km/h)
